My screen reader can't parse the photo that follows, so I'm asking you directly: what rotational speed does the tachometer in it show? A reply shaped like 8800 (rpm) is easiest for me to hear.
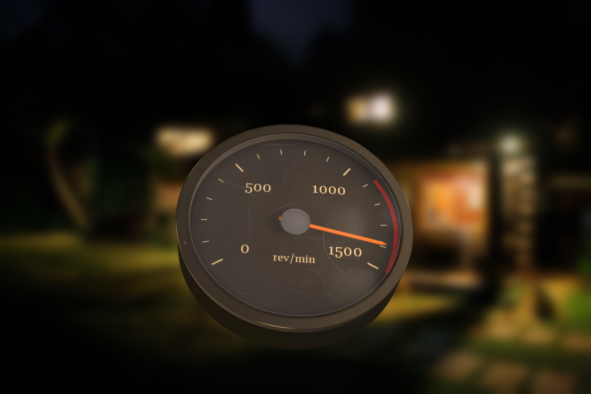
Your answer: 1400 (rpm)
